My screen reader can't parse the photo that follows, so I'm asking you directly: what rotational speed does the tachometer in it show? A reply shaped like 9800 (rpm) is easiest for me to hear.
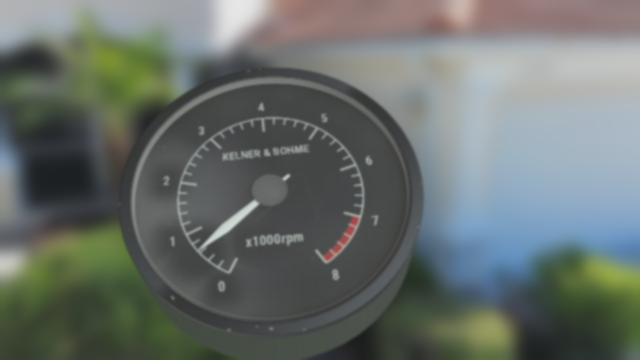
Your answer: 600 (rpm)
